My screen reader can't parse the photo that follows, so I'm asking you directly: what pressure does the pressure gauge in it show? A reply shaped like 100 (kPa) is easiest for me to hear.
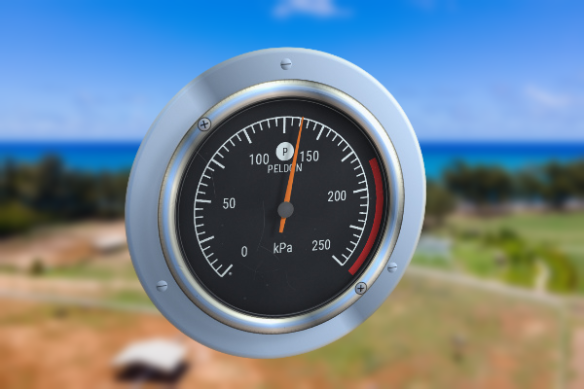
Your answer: 135 (kPa)
